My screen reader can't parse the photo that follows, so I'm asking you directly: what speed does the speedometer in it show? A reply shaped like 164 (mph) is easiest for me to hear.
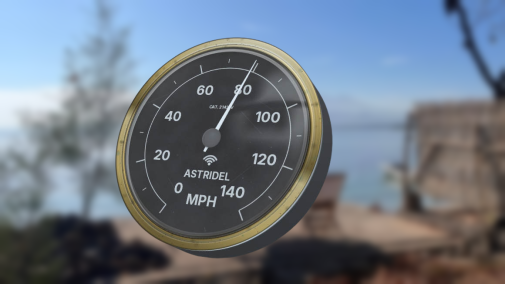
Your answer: 80 (mph)
